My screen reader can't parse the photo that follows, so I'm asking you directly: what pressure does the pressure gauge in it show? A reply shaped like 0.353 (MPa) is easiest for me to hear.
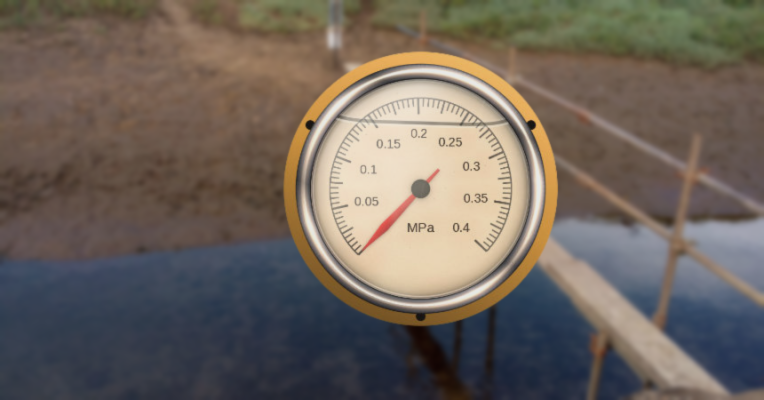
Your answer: 0 (MPa)
